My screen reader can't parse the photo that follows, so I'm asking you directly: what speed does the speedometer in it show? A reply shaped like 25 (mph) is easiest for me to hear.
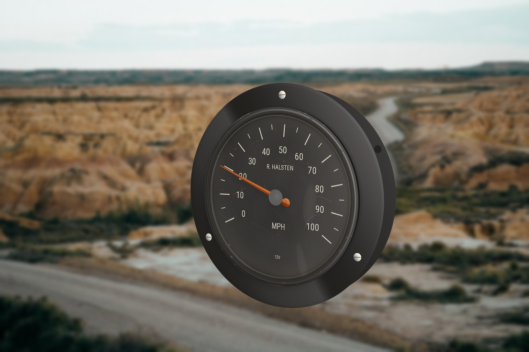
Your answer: 20 (mph)
